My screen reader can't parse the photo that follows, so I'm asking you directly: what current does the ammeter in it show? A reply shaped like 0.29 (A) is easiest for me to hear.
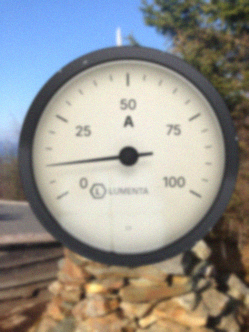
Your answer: 10 (A)
